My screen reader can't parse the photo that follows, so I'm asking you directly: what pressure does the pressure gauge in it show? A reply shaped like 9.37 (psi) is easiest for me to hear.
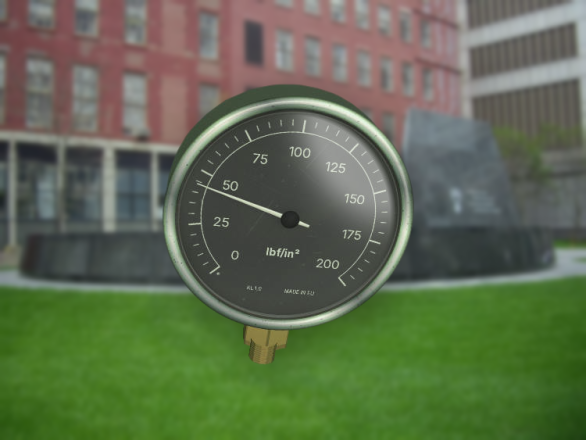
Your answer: 45 (psi)
